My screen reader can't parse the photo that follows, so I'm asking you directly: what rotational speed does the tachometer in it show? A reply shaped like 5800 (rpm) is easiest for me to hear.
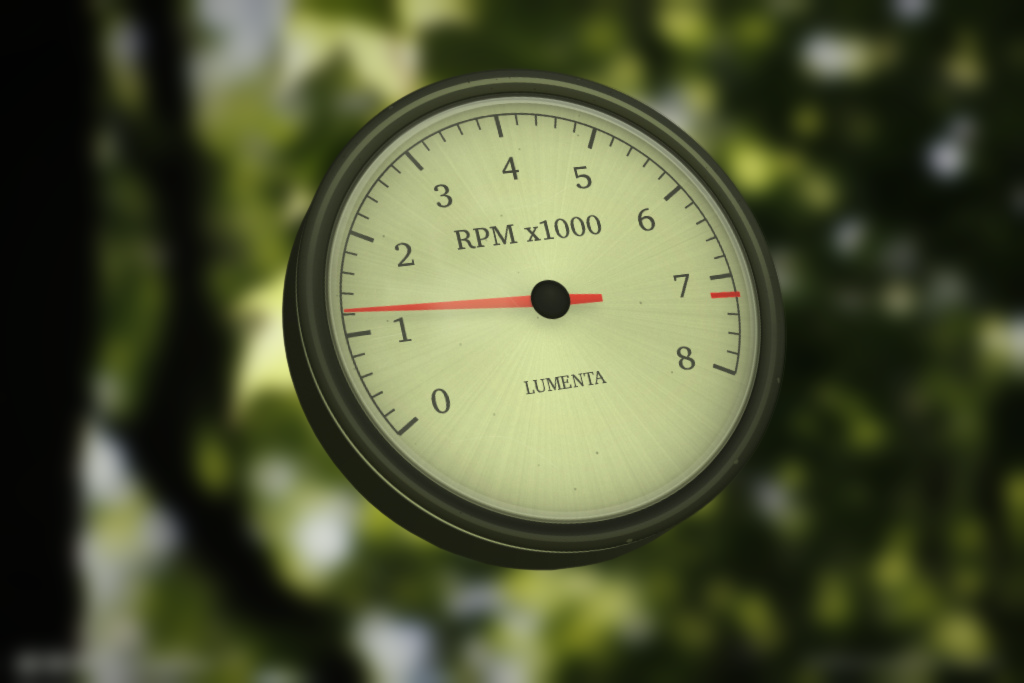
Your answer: 1200 (rpm)
